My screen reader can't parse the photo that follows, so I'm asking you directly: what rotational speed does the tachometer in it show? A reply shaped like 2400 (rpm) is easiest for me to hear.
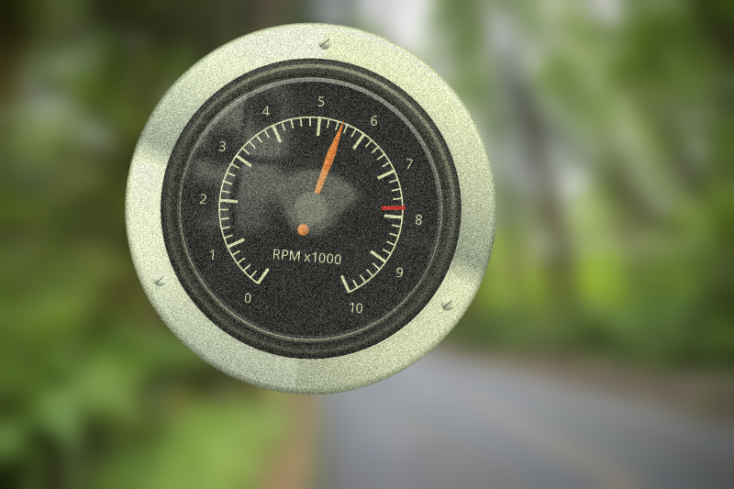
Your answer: 5500 (rpm)
